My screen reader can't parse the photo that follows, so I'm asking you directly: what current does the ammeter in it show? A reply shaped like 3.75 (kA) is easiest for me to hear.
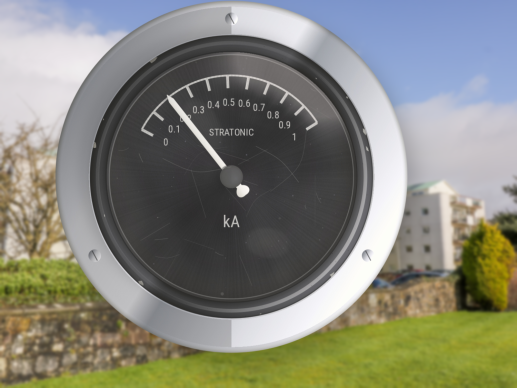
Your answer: 0.2 (kA)
